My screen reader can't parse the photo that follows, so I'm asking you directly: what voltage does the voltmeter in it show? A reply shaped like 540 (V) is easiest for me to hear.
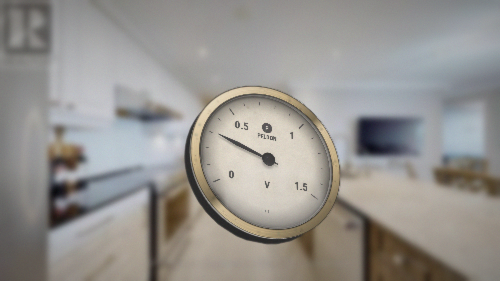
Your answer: 0.3 (V)
